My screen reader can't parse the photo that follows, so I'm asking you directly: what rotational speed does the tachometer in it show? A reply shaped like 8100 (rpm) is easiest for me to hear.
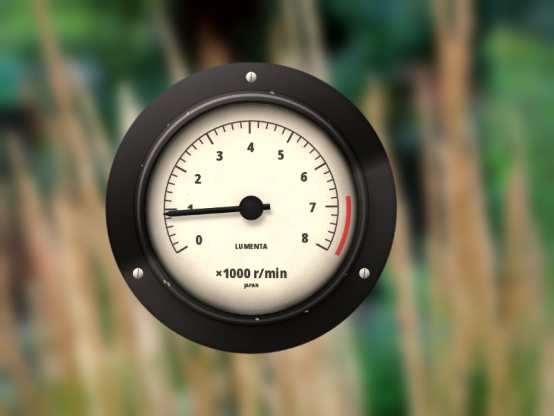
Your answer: 900 (rpm)
